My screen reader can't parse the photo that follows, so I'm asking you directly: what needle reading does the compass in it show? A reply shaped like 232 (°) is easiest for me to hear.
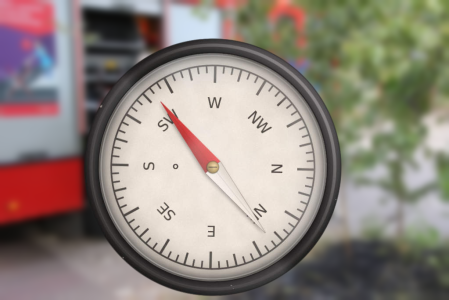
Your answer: 230 (°)
